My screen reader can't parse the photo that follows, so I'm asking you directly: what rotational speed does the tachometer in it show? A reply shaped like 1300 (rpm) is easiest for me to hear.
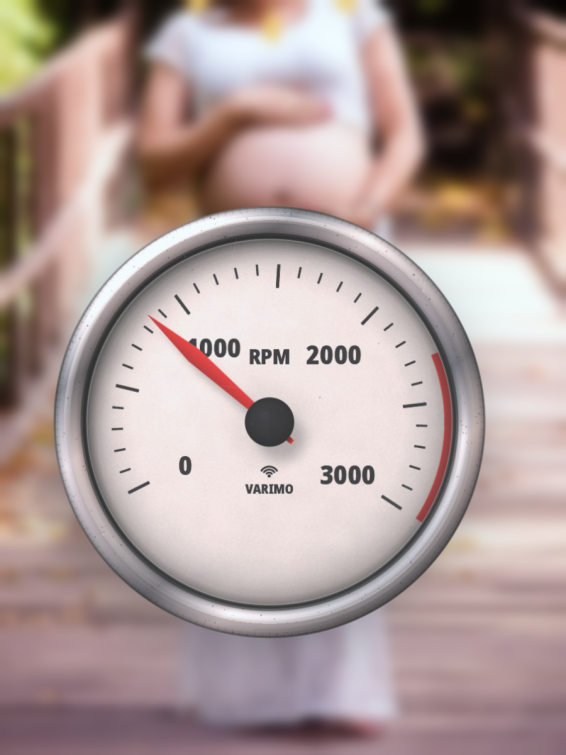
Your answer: 850 (rpm)
